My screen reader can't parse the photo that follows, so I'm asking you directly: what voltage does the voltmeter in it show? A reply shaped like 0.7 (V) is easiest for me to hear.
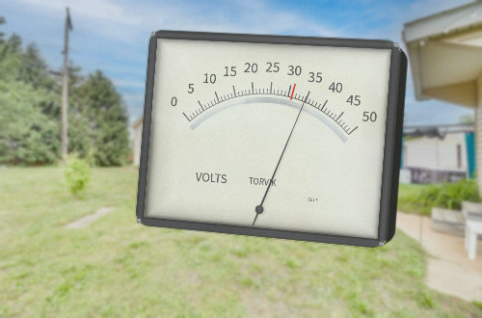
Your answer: 35 (V)
